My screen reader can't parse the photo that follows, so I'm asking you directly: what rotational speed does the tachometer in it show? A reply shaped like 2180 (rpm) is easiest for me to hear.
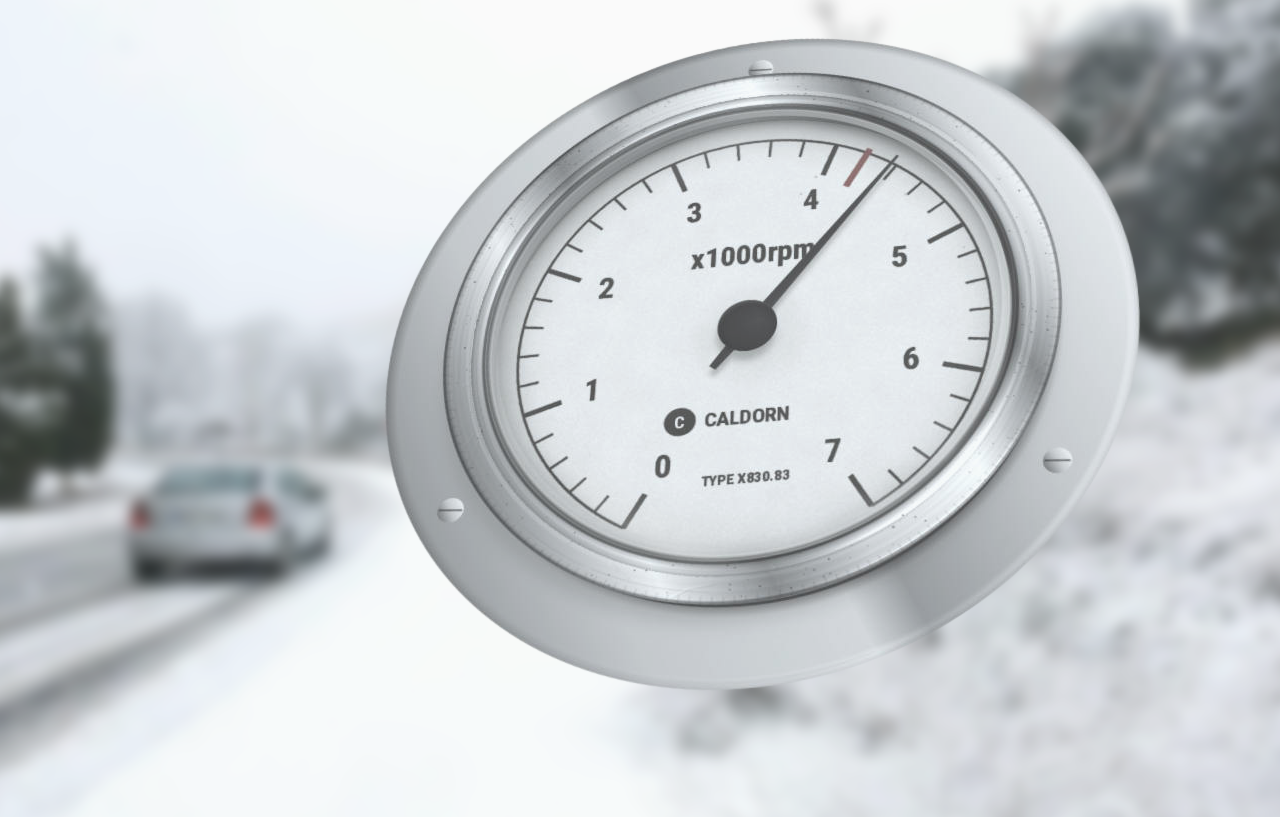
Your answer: 4400 (rpm)
